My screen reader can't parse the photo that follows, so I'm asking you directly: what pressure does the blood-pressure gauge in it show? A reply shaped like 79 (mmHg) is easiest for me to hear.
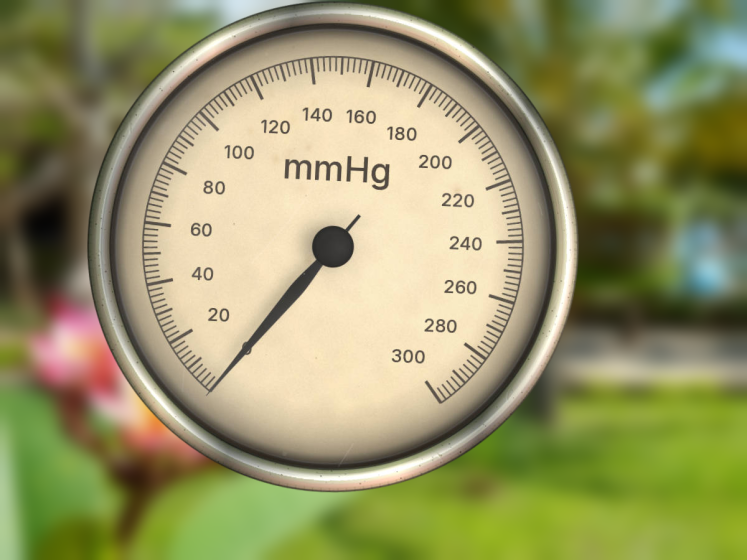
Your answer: 0 (mmHg)
